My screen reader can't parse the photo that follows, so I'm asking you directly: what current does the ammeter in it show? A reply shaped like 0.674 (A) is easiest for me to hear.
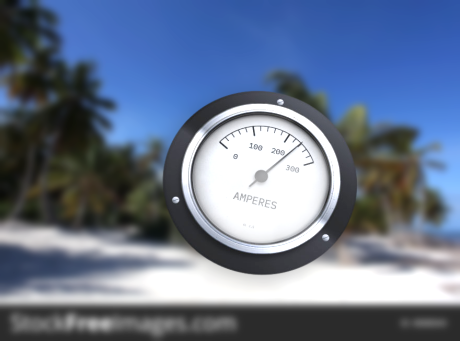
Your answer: 240 (A)
